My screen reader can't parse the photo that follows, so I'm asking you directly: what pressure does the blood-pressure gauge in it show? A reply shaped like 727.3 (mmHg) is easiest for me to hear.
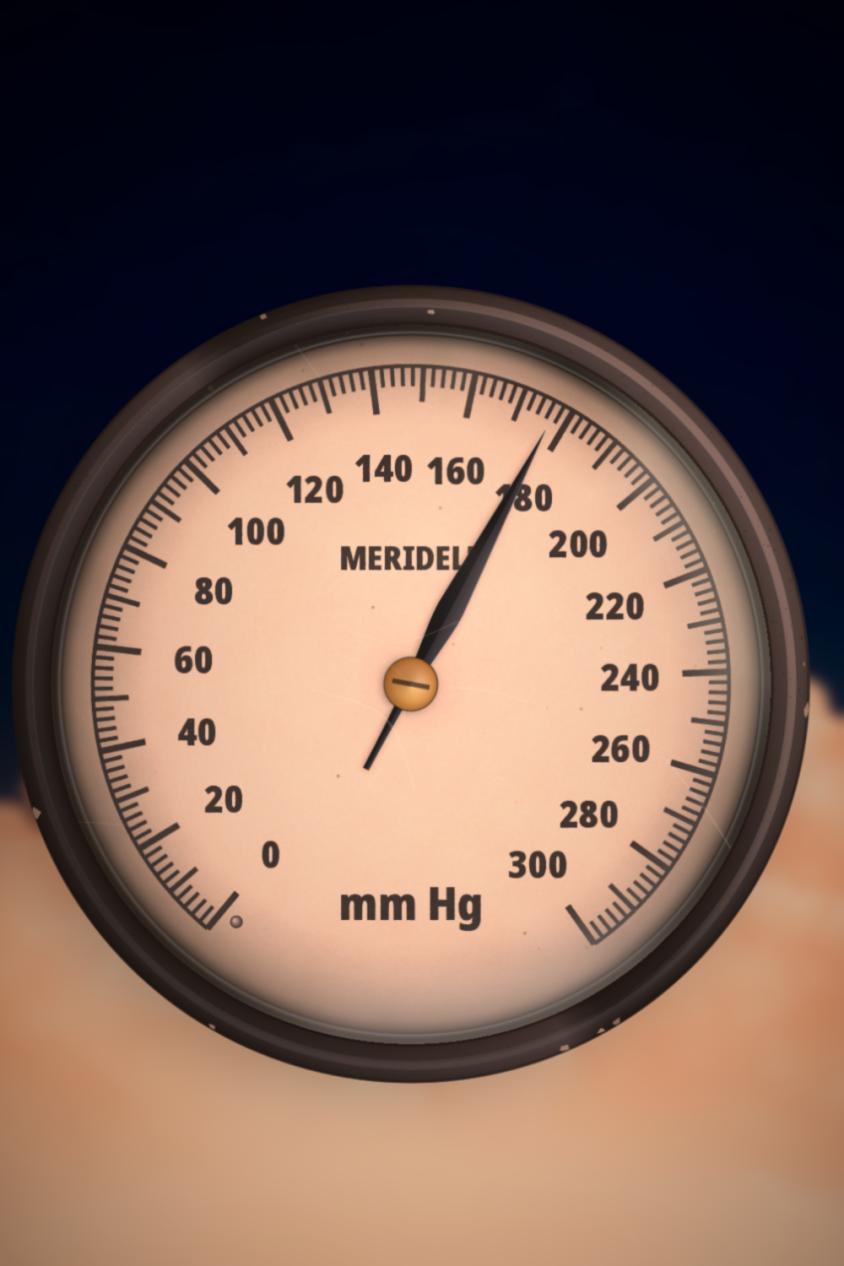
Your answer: 177 (mmHg)
